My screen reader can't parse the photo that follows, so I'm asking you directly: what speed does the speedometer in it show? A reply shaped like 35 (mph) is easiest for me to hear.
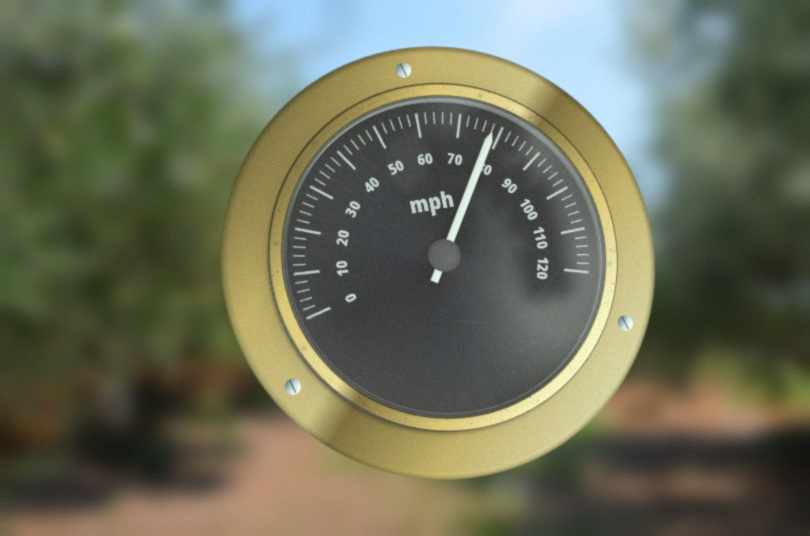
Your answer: 78 (mph)
